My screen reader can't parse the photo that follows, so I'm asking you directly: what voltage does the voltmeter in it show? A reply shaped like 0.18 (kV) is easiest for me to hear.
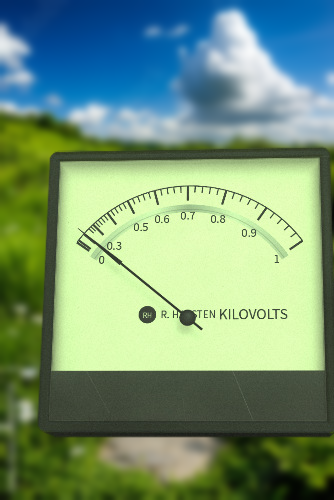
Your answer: 0.2 (kV)
